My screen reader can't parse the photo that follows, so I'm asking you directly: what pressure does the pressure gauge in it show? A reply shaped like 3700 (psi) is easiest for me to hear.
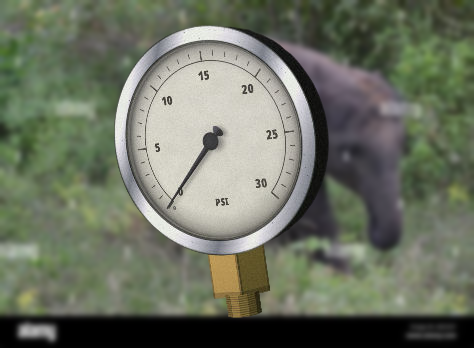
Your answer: 0 (psi)
